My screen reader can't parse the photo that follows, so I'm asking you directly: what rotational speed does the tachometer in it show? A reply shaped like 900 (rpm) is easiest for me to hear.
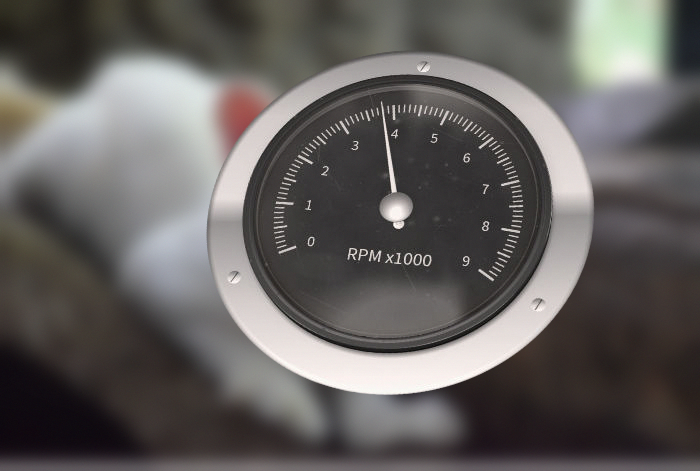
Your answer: 3800 (rpm)
